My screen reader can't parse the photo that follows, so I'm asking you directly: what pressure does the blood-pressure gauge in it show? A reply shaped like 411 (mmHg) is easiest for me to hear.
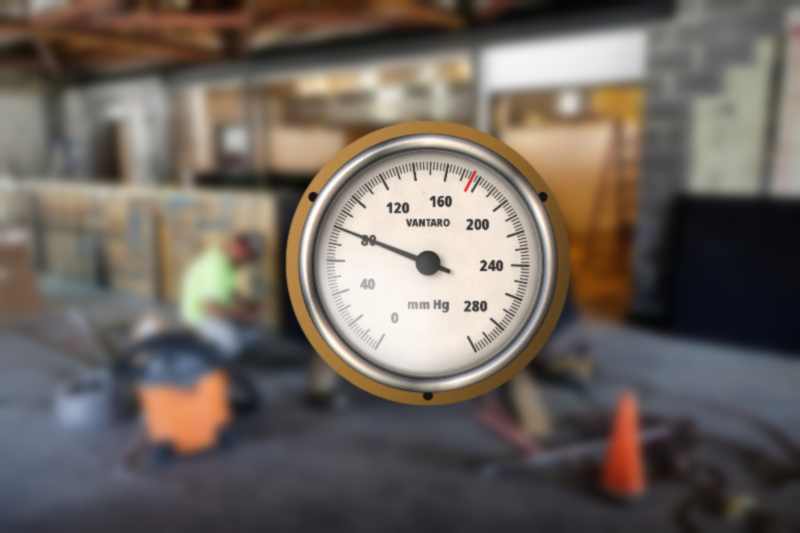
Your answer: 80 (mmHg)
